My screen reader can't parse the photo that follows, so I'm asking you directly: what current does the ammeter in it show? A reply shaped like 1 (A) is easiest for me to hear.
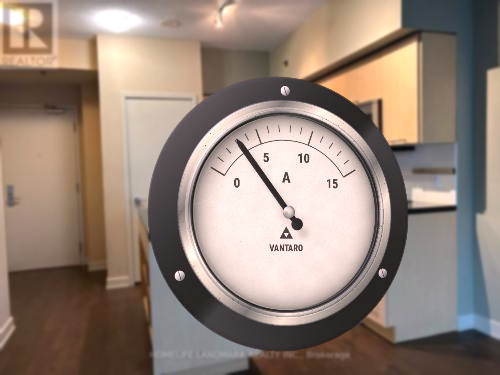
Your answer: 3 (A)
